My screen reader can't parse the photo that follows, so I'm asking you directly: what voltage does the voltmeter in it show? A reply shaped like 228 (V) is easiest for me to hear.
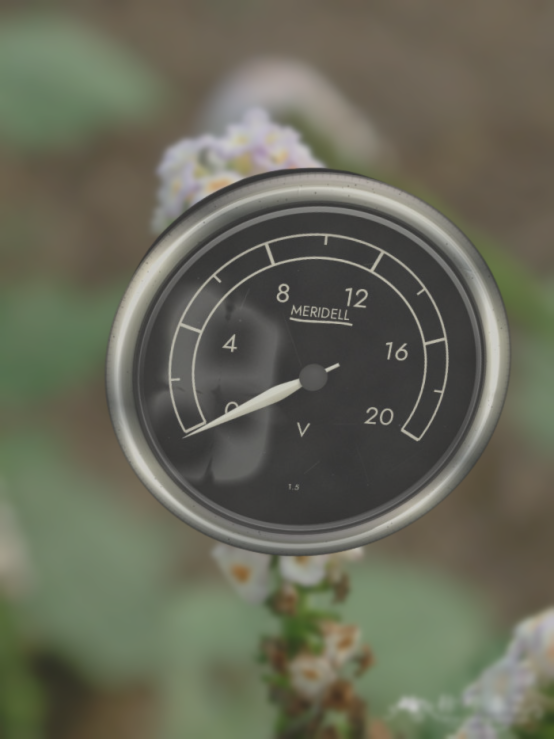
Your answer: 0 (V)
